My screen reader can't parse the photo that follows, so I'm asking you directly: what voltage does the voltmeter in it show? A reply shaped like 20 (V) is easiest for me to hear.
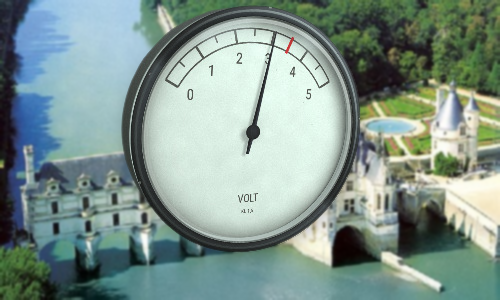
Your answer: 3 (V)
